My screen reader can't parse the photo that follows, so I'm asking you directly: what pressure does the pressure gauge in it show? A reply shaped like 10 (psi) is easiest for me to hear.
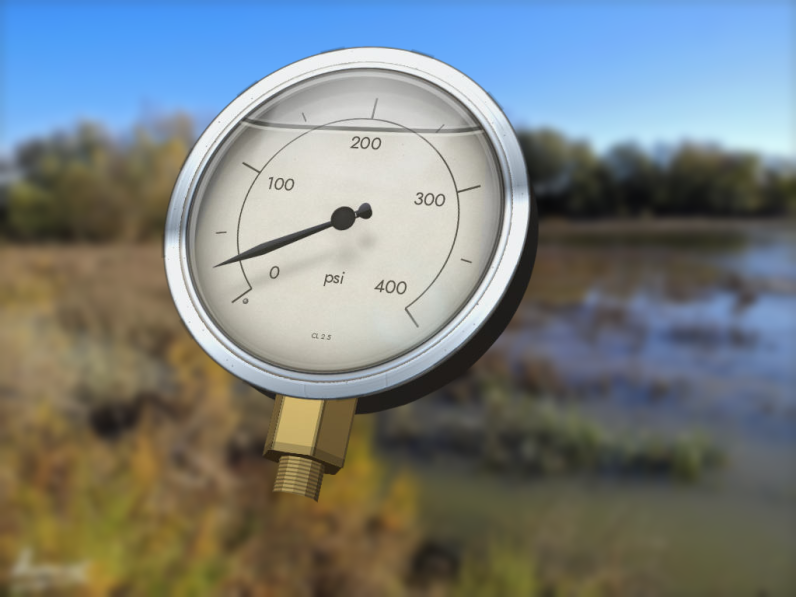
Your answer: 25 (psi)
